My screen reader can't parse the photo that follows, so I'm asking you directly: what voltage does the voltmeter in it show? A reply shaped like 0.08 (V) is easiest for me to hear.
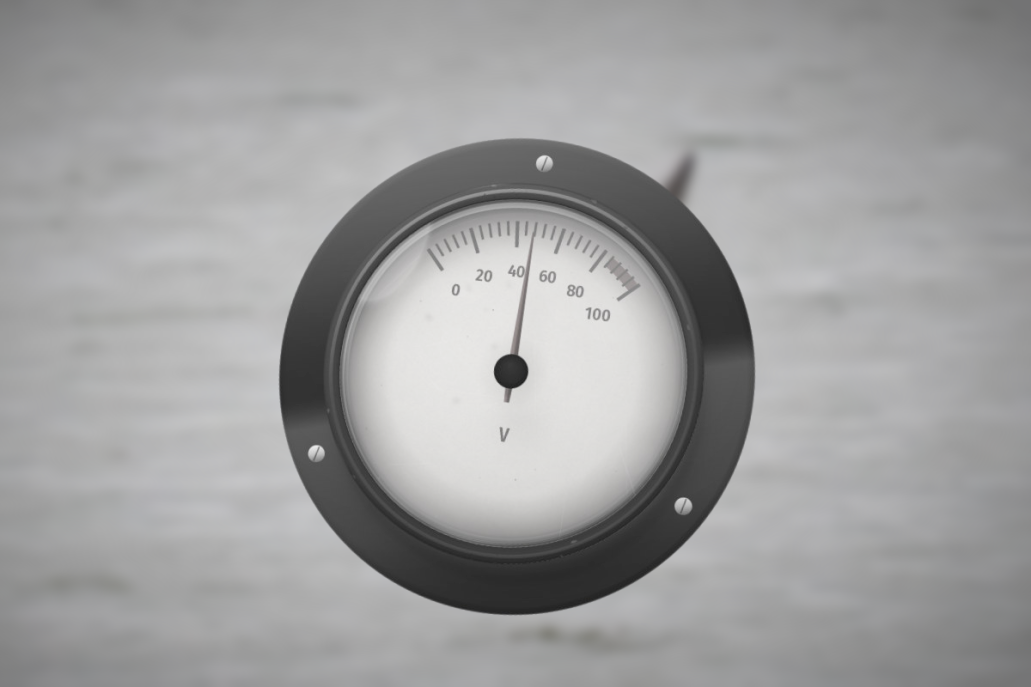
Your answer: 48 (V)
